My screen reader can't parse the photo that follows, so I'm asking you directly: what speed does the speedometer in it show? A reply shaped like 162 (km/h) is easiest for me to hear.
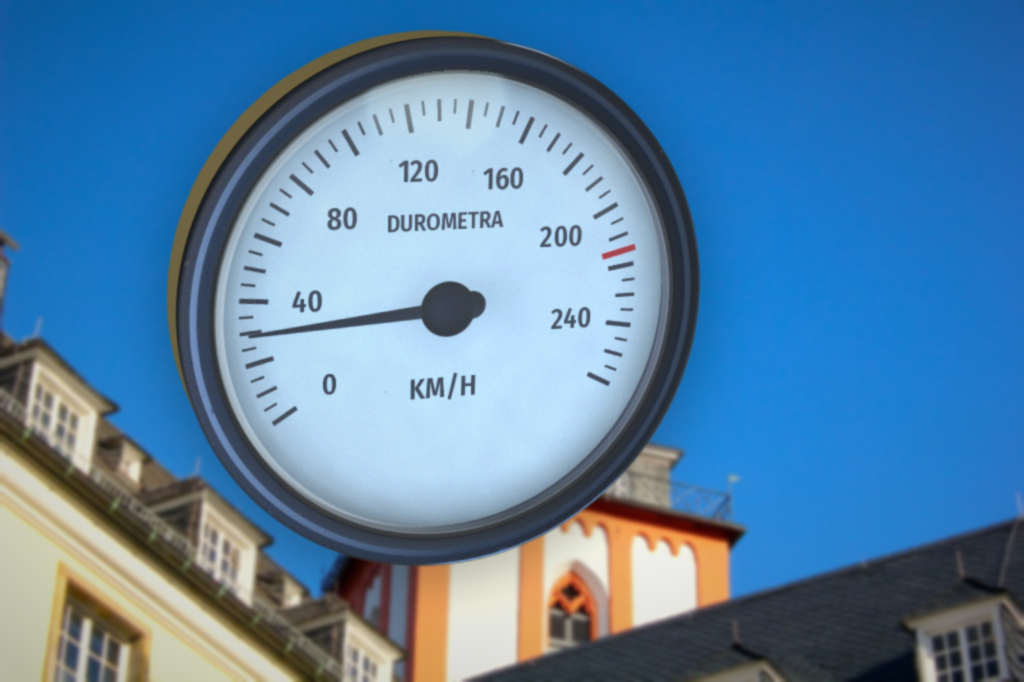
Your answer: 30 (km/h)
